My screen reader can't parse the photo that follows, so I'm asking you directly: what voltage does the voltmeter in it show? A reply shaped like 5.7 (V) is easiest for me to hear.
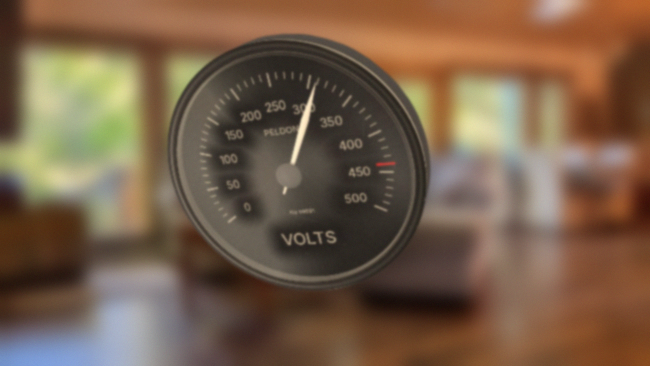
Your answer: 310 (V)
